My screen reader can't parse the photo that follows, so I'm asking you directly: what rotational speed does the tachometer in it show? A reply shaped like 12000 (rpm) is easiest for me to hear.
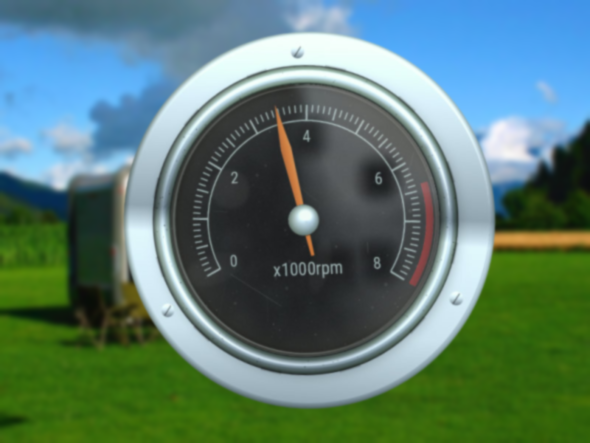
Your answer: 3500 (rpm)
